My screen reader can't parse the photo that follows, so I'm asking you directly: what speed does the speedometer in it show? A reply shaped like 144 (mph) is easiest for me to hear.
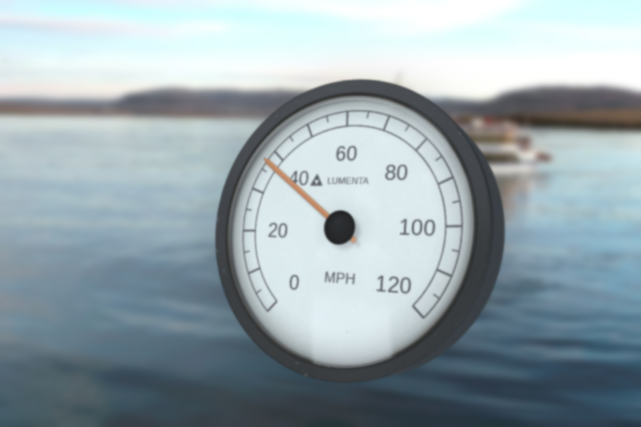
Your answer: 37.5 (mph)
